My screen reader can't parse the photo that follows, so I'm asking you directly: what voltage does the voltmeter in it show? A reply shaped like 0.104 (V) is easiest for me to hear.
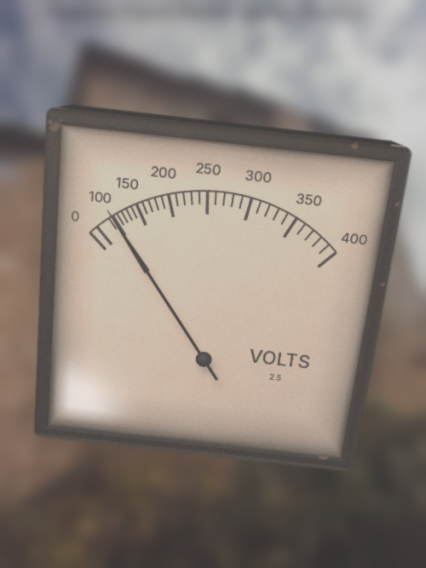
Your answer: 100 (V)
